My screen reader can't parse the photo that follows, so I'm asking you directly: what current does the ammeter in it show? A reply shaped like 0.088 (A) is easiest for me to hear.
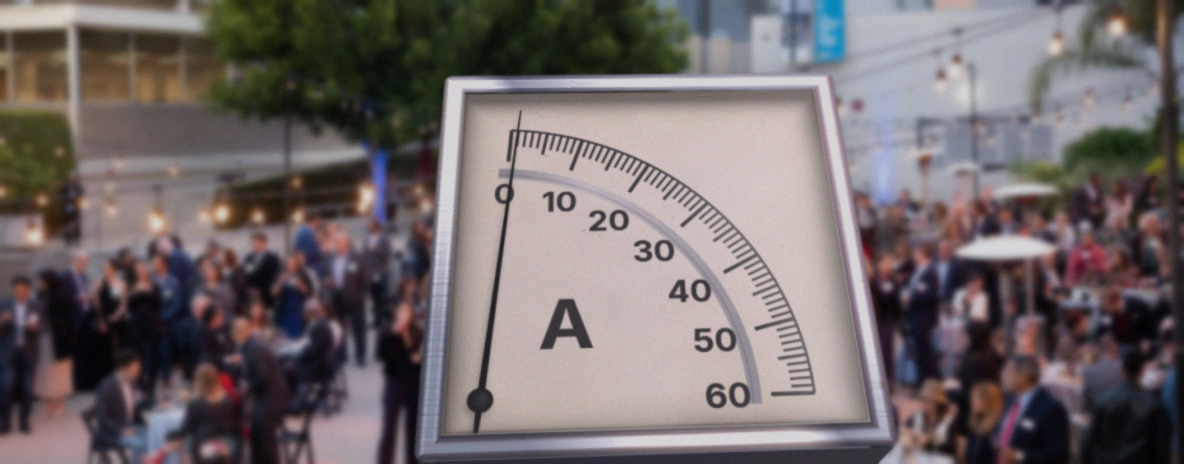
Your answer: 1 (A)
